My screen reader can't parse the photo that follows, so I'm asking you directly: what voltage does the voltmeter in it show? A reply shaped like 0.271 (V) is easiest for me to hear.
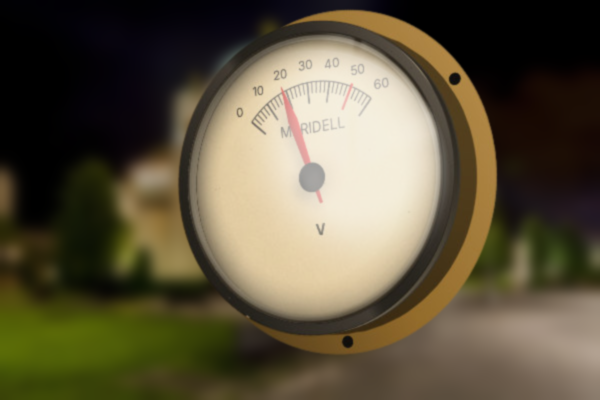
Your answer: 20 (V)
